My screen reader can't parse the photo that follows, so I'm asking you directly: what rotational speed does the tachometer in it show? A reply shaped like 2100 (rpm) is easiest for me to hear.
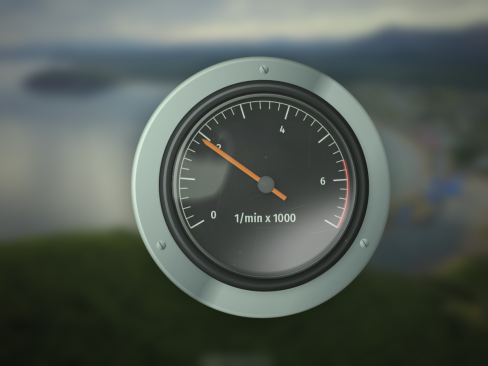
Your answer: 1900 (rpm)
